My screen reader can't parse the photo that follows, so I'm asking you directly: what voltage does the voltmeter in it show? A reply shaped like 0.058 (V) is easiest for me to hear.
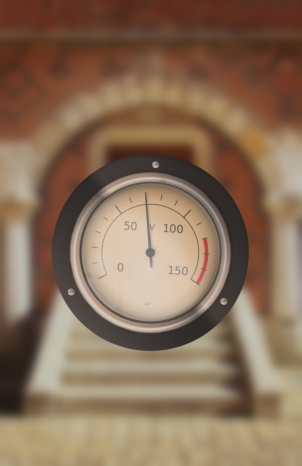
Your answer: 70 (V)
